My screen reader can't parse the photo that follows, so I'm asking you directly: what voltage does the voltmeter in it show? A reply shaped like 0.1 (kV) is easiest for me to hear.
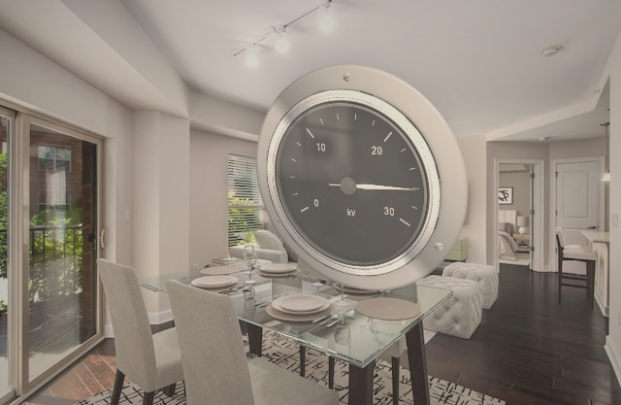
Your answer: 26 (kV)
